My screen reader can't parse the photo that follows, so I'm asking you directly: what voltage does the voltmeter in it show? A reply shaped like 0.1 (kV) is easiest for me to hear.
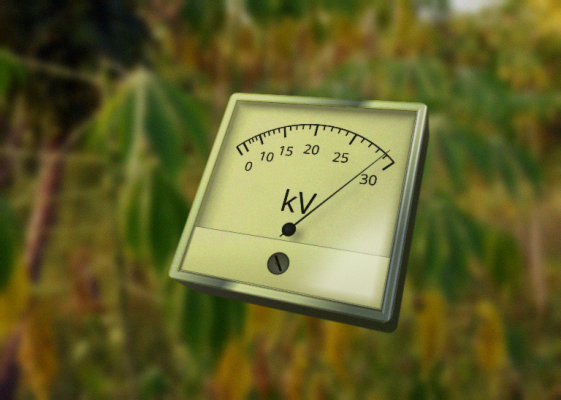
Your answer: 29 (kV)
